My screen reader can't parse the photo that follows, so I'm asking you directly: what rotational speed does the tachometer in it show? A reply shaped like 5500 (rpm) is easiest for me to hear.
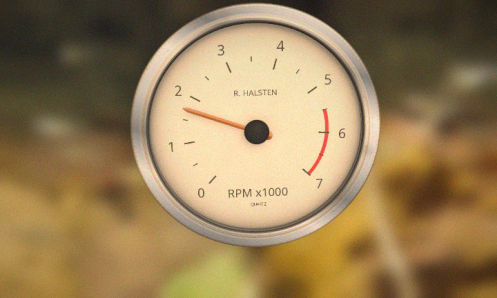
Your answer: 1750 (rpm)
